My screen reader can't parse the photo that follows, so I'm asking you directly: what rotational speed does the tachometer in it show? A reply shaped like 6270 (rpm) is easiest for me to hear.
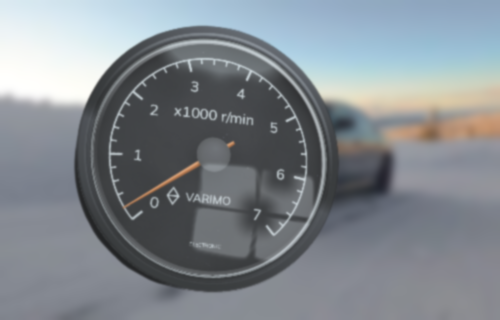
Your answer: 200 (rpm)
